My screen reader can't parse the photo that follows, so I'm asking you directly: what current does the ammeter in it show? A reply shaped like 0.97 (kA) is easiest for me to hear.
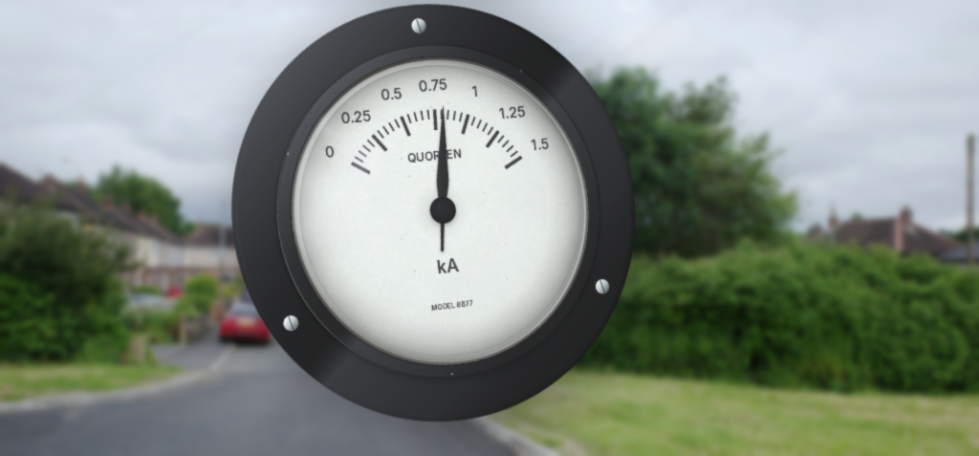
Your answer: 0.8 (kA)
